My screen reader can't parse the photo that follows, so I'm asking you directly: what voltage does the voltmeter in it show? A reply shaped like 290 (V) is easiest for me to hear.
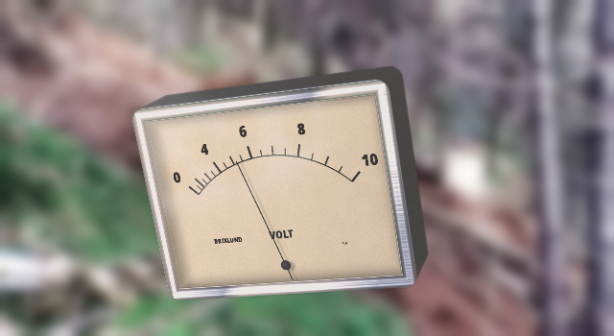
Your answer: 5.25 (V)
